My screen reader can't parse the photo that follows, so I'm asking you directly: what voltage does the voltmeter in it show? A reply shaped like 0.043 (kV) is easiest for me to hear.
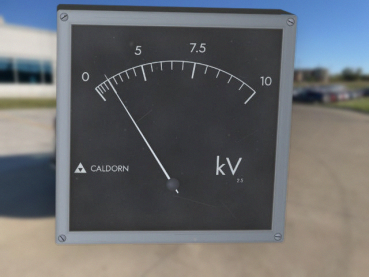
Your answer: 2.5 (kV)
